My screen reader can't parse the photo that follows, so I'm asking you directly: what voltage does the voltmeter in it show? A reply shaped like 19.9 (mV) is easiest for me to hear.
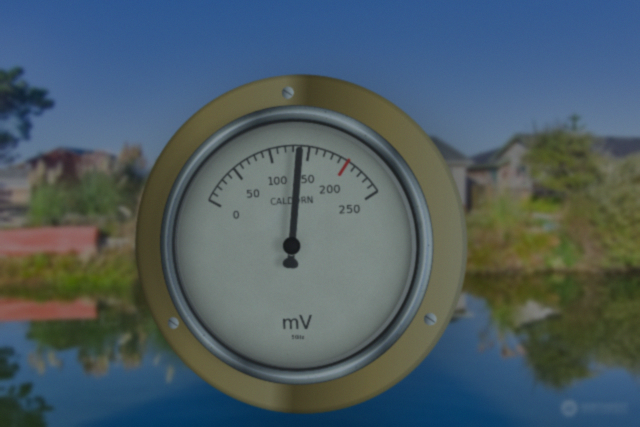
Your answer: 140 (mV)
